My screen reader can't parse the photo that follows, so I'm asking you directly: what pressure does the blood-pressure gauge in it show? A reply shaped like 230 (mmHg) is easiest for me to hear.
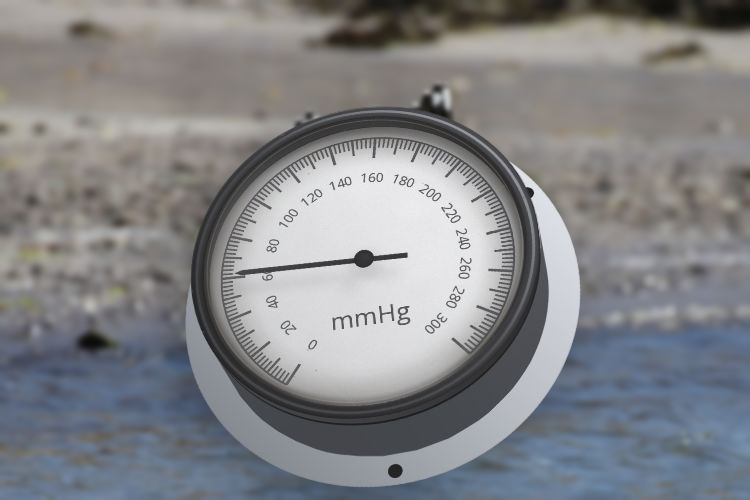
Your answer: 60 (mmHg)
